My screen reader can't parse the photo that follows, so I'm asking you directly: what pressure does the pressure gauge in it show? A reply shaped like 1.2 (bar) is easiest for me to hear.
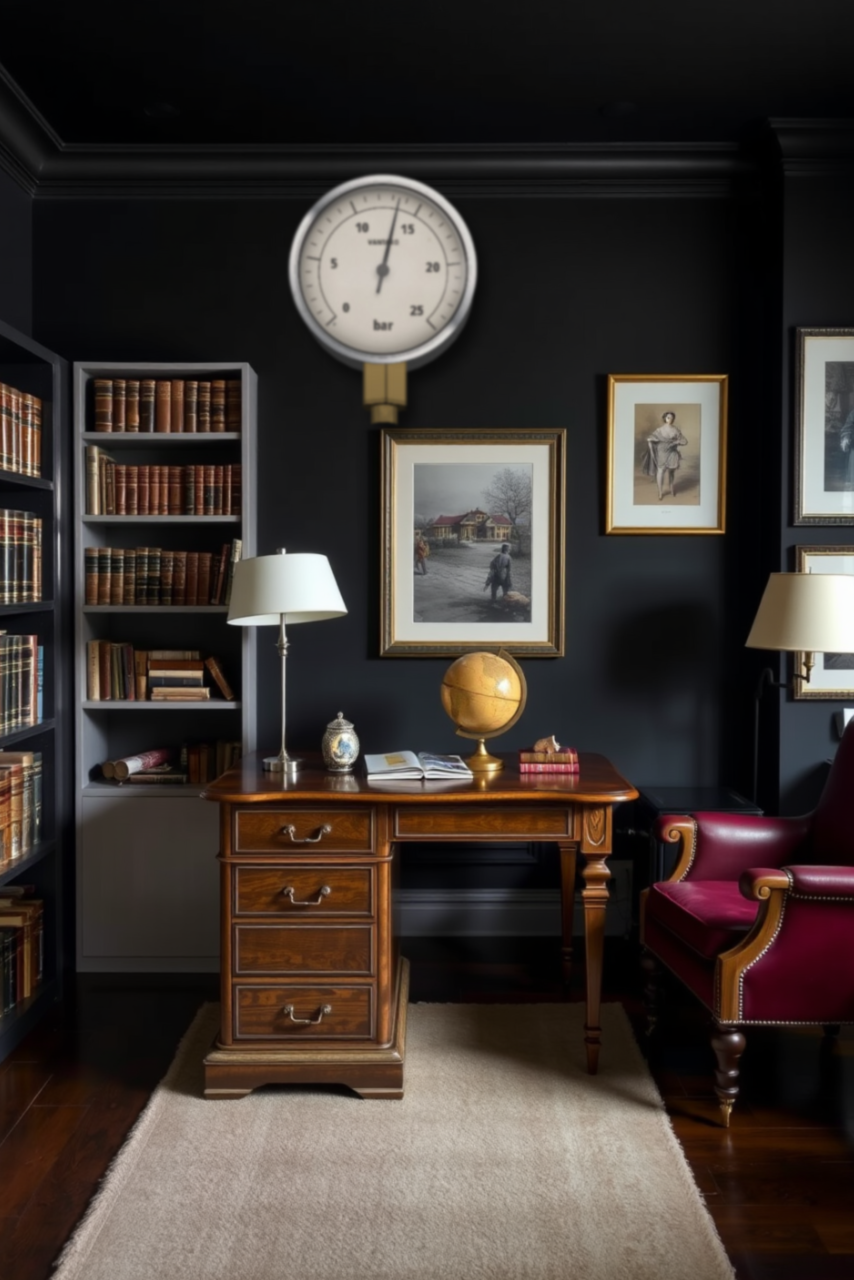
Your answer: 13.5 (bar)
